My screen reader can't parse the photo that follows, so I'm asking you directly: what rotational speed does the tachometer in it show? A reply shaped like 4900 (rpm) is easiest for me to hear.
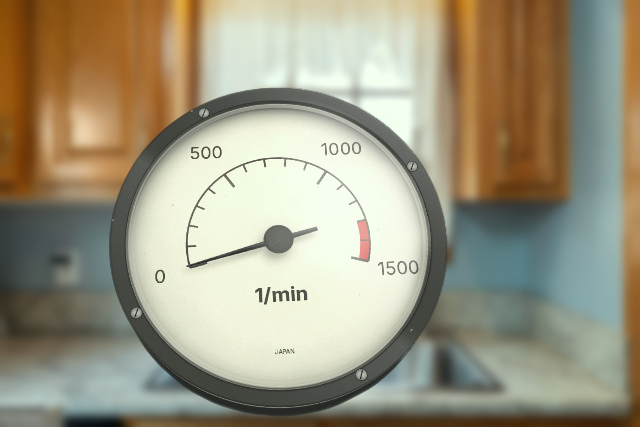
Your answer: 0 (rpm)
